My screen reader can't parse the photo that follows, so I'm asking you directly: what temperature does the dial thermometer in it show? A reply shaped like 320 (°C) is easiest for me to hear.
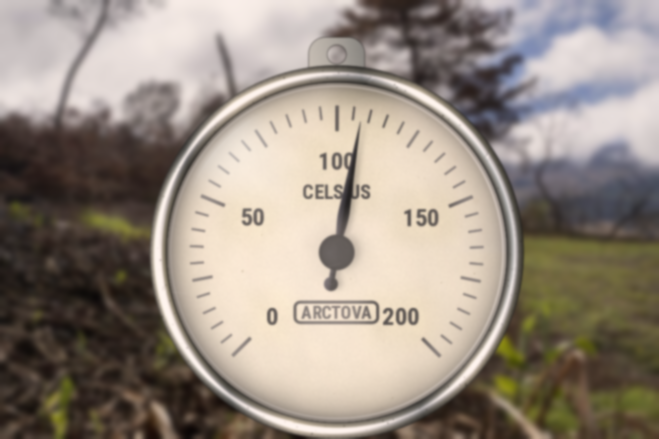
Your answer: 107.5 (°C)
